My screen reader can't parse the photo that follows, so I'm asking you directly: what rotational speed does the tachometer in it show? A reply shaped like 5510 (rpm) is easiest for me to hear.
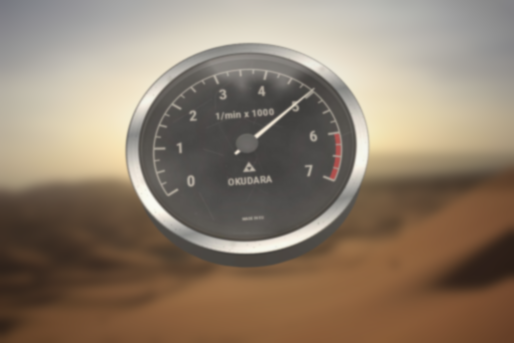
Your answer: 5000 (rpm)
